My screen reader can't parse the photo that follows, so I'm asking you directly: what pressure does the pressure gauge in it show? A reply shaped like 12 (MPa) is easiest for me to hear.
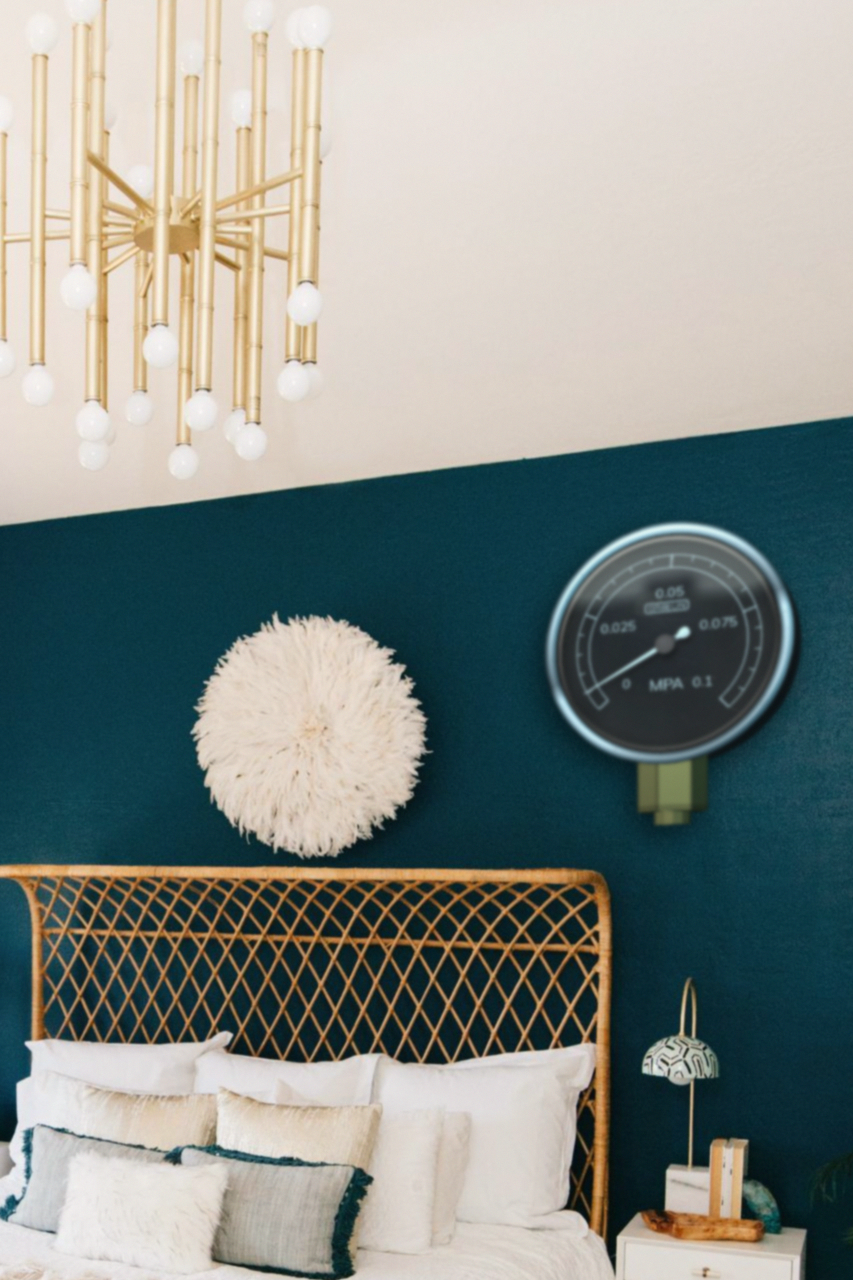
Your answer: 0.005 (MPa)
